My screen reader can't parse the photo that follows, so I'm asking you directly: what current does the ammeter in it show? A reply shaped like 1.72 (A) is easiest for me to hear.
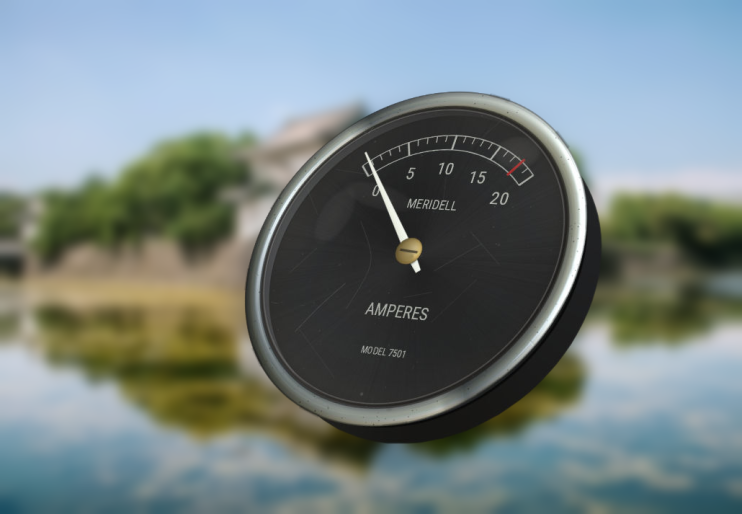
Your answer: 1 (A)
